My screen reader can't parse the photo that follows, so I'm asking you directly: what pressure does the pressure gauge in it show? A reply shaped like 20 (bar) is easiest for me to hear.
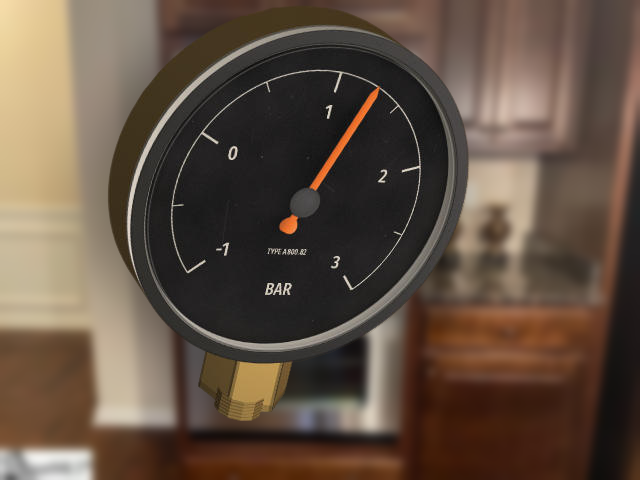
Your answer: 1.25 (bar)
